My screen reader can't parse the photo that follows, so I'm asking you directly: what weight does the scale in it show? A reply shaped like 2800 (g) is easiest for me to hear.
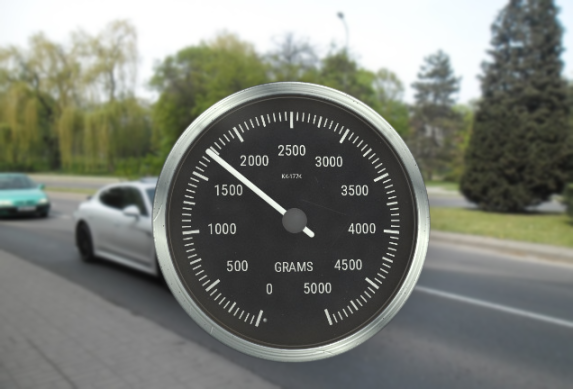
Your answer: 1700 (g)
